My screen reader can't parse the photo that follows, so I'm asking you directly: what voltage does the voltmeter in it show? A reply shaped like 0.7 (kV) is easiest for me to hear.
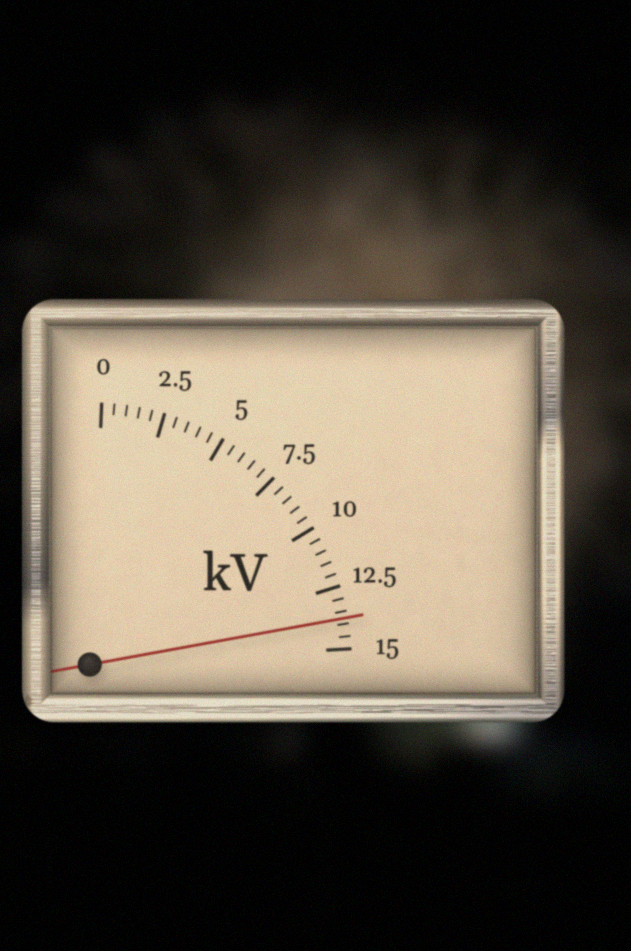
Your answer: 13.75 (kV)
